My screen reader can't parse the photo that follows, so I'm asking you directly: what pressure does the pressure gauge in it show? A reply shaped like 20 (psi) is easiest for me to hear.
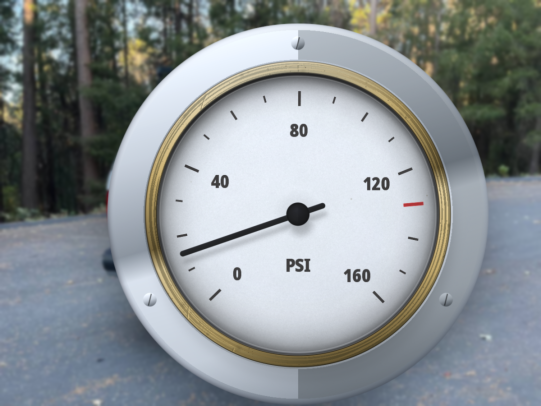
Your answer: 15 (psi)
